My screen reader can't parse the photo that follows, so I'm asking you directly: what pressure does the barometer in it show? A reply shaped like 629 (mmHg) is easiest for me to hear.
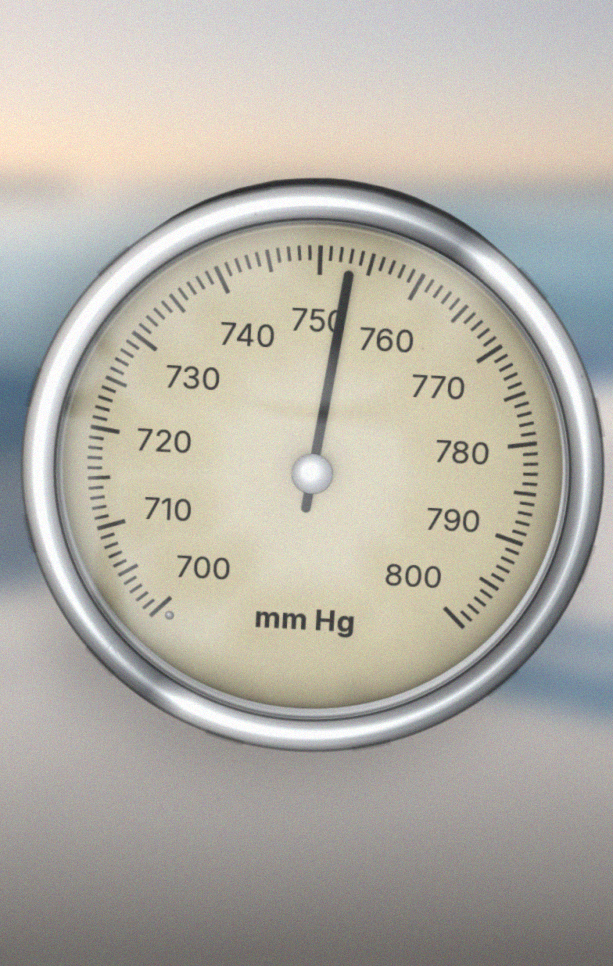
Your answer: 753 (mmHg)
